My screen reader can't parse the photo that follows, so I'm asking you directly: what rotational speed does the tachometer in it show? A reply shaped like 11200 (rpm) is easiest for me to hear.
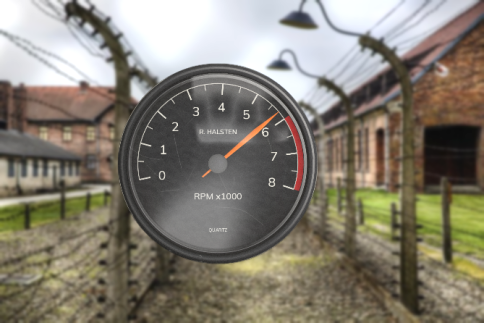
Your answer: 5750 (rpm)
